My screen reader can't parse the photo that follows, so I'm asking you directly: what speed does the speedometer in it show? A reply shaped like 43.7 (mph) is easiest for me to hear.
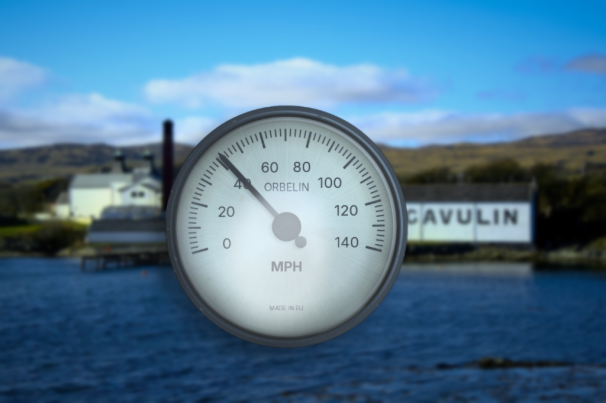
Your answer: 42 (mph)
